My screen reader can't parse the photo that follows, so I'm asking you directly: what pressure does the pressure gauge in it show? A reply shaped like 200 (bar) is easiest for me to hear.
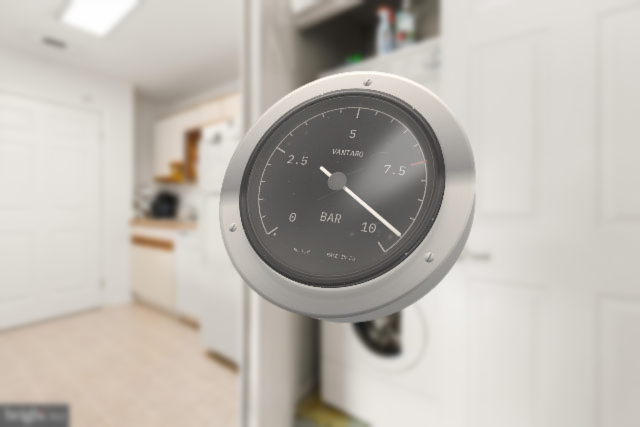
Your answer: 9.5 (bar)
